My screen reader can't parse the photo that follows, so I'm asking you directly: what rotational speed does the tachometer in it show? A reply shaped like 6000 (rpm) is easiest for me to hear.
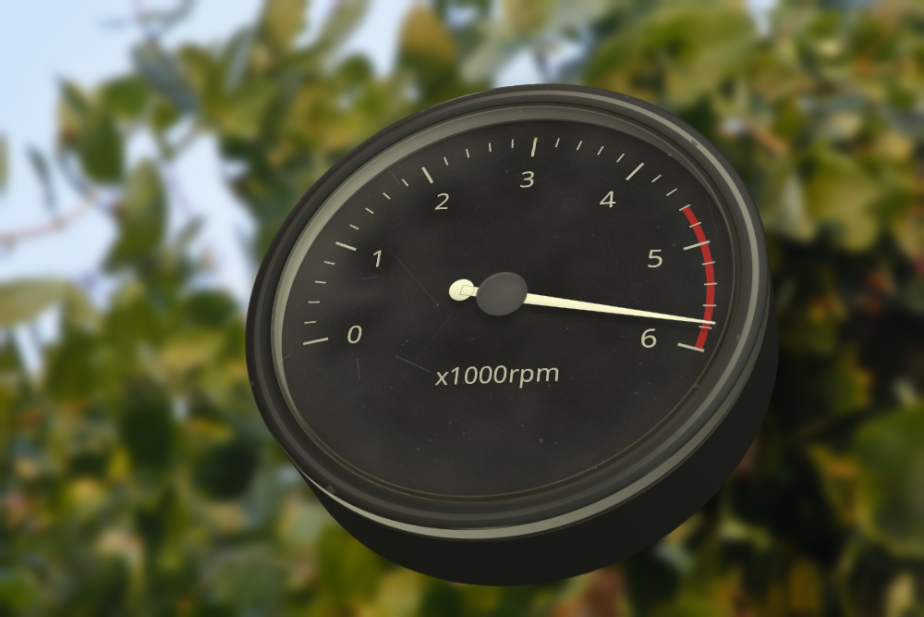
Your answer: 5800 (rpm)
